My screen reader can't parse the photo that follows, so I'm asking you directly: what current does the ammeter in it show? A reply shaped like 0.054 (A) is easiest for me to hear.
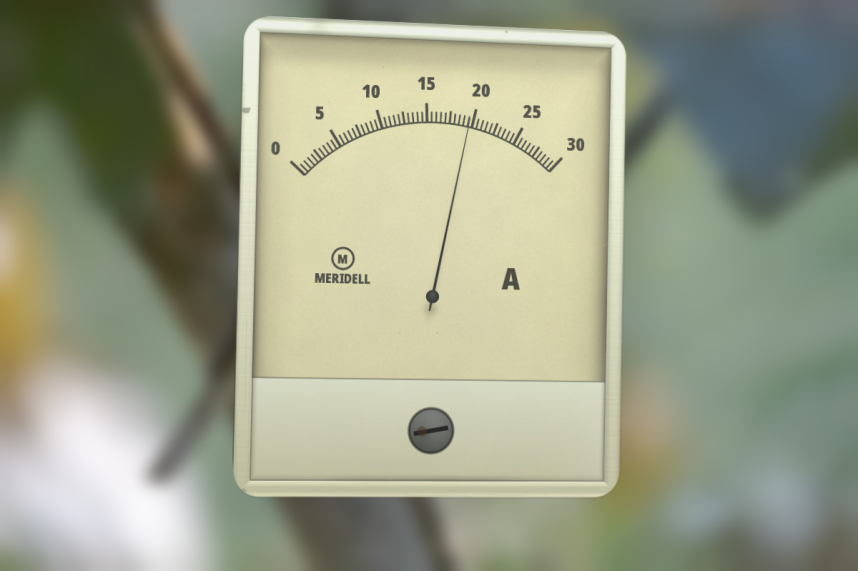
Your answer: 19.5 (A)
